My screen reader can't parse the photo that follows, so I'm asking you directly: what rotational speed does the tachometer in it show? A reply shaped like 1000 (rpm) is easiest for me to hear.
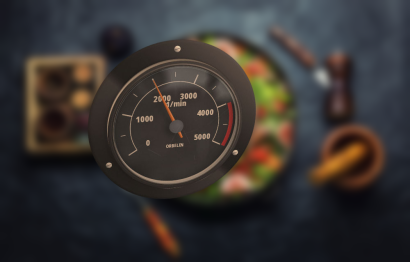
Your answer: 2000 (rpm)
